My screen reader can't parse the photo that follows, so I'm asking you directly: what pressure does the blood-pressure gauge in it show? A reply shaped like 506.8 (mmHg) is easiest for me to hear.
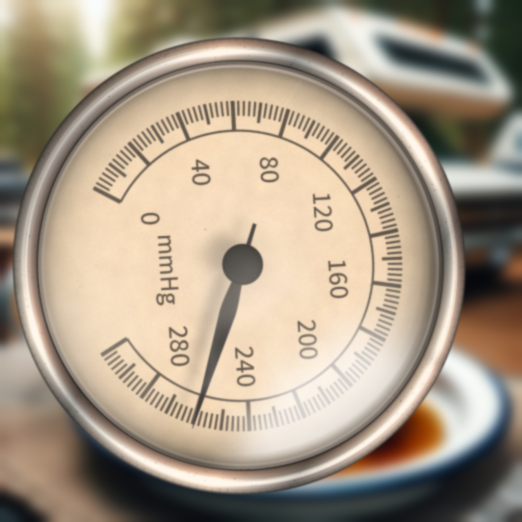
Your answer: 260 (mmHg)
